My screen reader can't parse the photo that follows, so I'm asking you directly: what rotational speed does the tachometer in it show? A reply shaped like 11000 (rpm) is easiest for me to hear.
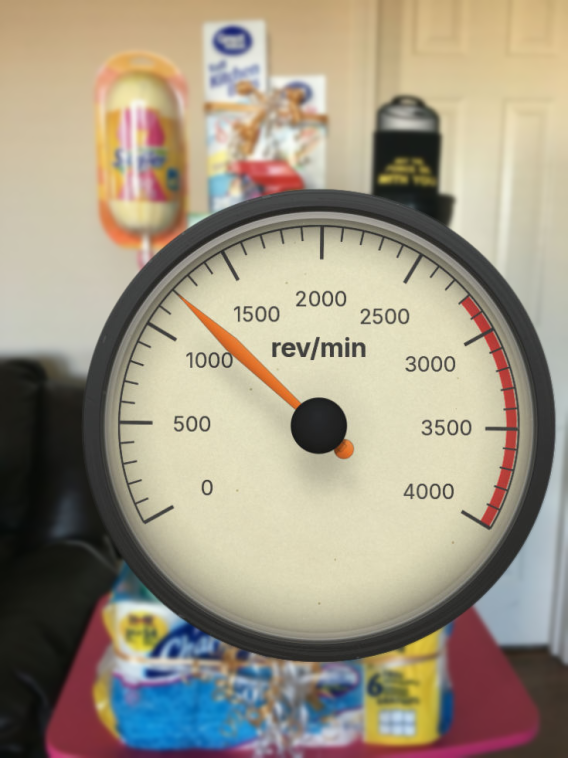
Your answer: 1200 (rpm)
